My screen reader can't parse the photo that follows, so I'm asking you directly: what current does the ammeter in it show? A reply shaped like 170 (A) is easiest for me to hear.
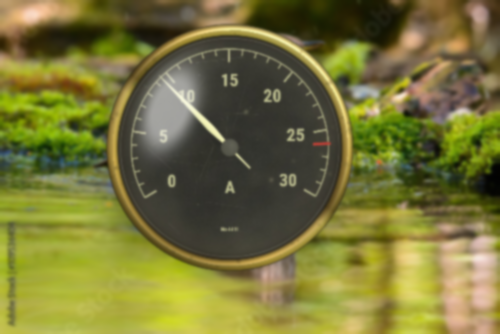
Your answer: 9.5 (A)
